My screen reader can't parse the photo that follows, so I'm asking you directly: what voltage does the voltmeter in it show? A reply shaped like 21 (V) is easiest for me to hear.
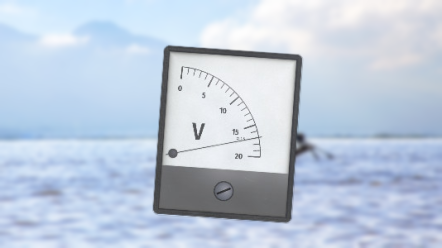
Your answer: 17 (V)
